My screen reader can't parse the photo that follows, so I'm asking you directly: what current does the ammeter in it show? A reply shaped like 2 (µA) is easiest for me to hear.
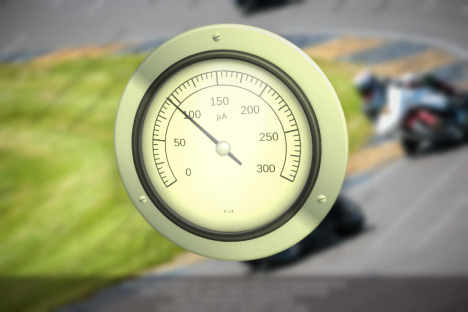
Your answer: 95 (µA)
